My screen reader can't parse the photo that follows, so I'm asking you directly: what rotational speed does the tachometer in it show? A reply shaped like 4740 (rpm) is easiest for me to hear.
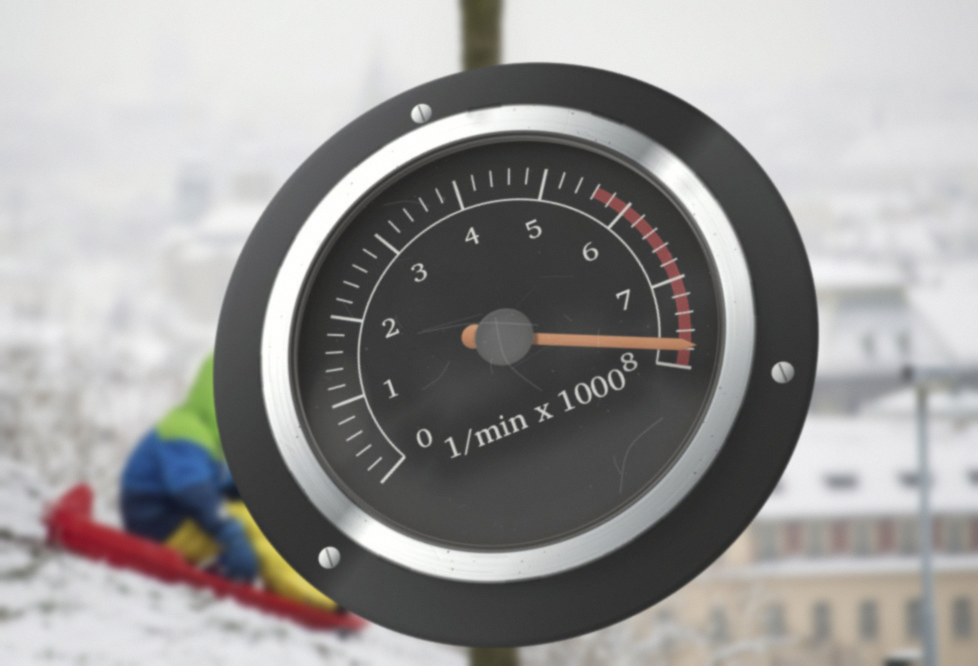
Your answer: 7800 (rpm)
